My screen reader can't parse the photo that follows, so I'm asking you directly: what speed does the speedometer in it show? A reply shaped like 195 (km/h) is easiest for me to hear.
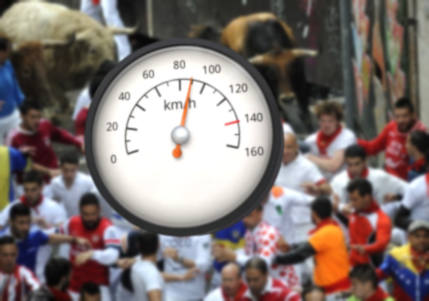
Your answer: 90 (km/h)
